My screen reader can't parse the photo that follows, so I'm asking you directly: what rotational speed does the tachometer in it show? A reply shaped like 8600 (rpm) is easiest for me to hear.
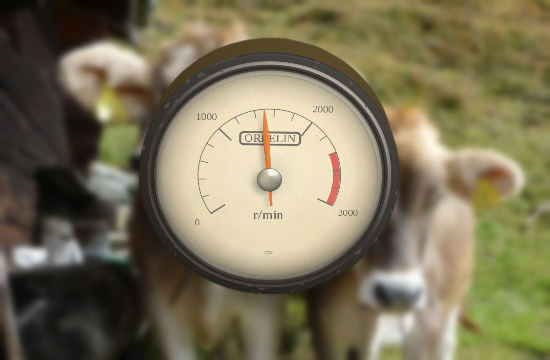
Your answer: 1500 (rpm)
